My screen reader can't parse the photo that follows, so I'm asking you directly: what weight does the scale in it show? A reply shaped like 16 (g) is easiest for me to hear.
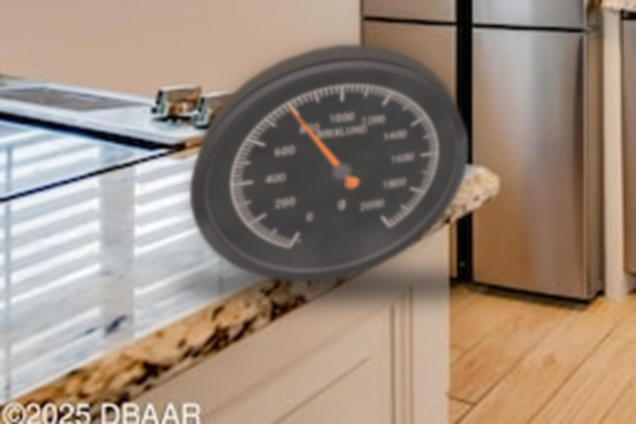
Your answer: 800 (g)
